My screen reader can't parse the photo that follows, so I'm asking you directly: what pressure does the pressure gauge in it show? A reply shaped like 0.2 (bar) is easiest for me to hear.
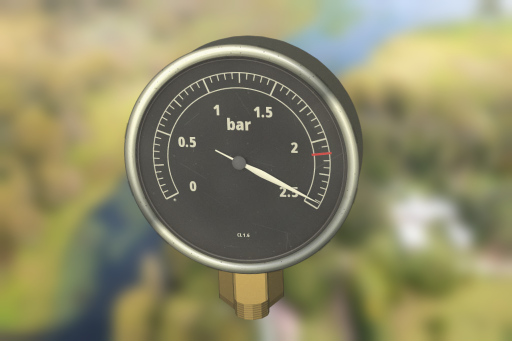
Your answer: 2.45 (bar)
